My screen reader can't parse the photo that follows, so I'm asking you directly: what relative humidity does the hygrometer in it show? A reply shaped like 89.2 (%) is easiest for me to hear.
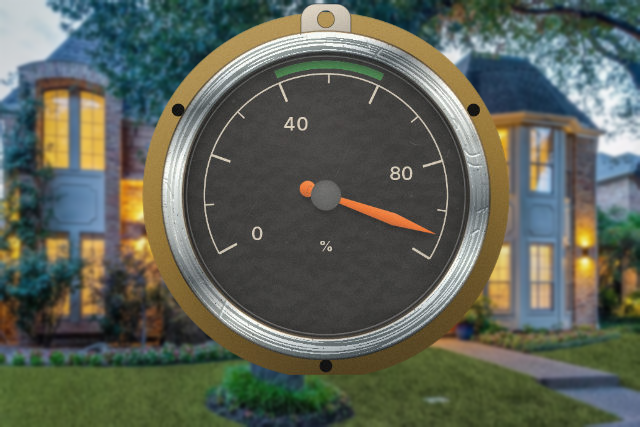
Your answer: 95 (%)
